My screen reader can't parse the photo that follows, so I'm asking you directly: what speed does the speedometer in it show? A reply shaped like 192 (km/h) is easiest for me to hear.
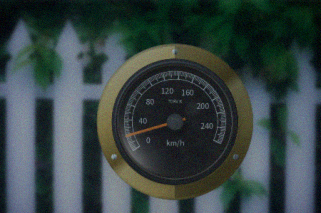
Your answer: 20 (km/h)
